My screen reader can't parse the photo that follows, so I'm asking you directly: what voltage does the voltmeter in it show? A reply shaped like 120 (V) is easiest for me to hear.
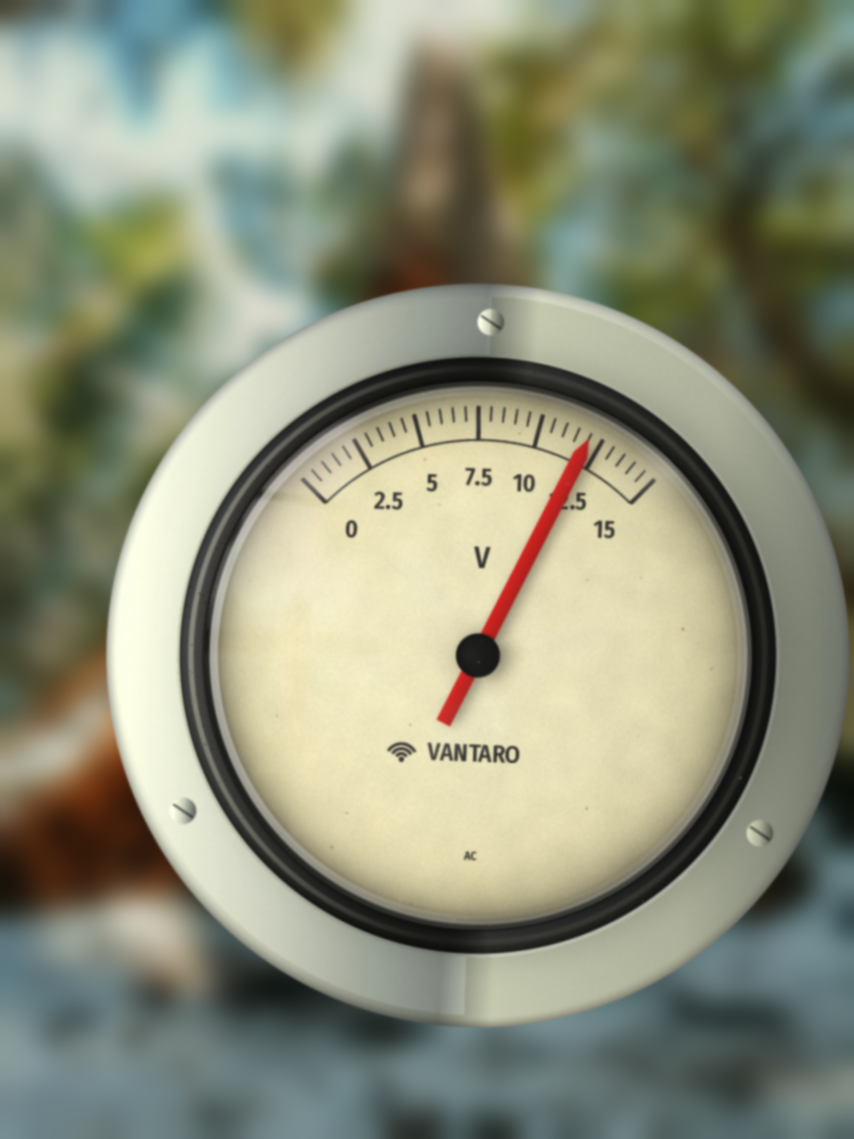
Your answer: 12 (V)
